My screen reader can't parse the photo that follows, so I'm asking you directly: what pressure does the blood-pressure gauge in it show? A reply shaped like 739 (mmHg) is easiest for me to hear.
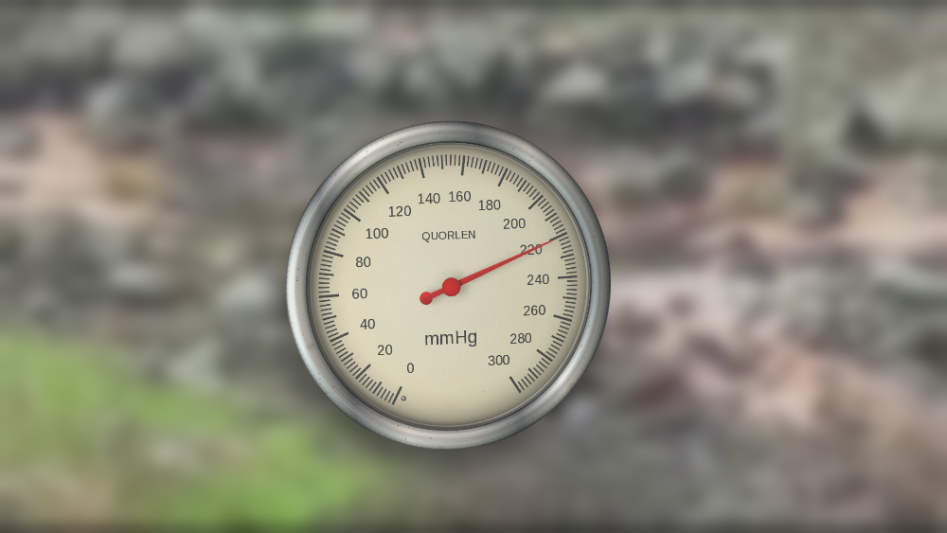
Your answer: 220 (mmHg)
